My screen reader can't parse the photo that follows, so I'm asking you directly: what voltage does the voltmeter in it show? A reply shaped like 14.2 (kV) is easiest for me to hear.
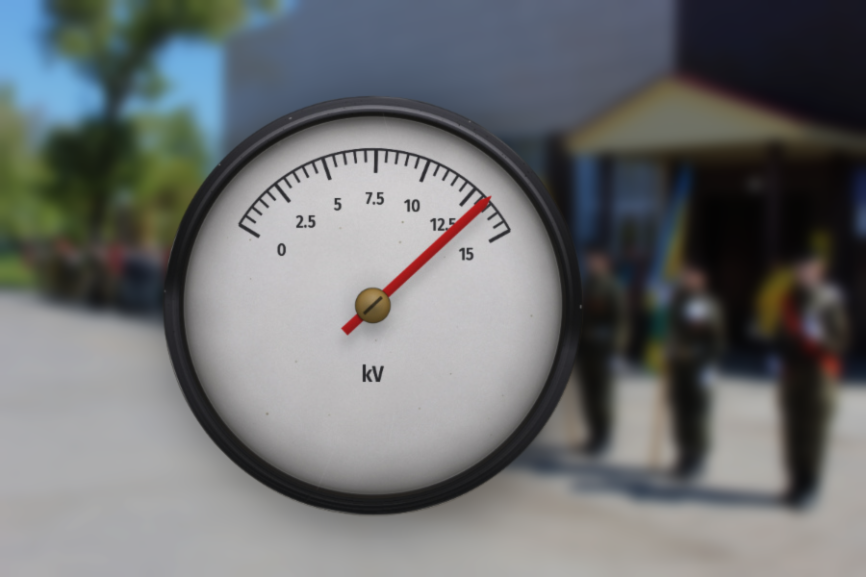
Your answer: 13.25 (kV)
